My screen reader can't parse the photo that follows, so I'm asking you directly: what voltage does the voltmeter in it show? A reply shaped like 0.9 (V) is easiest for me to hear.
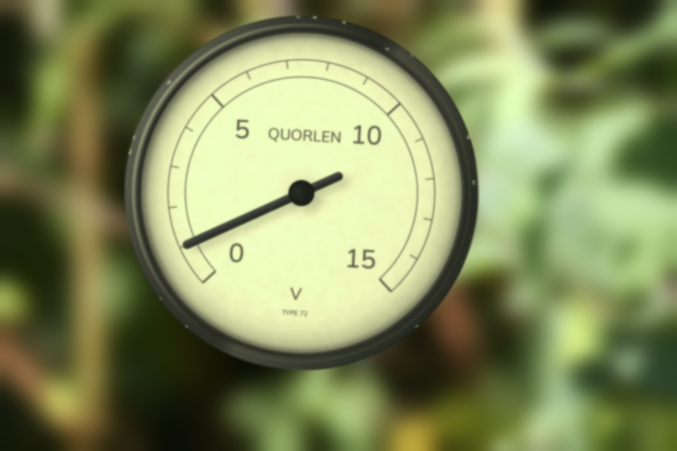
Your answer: 1 (V)
